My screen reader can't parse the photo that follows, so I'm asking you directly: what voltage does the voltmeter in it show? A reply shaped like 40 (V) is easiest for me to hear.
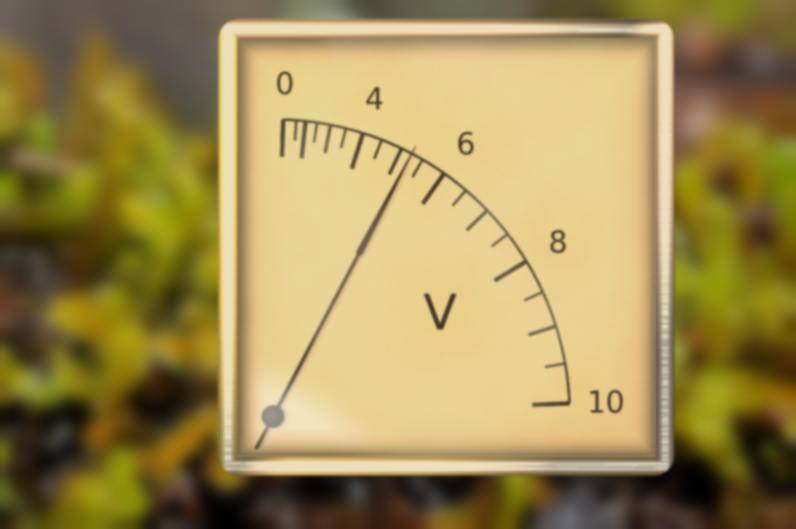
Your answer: 5.25 (V)
